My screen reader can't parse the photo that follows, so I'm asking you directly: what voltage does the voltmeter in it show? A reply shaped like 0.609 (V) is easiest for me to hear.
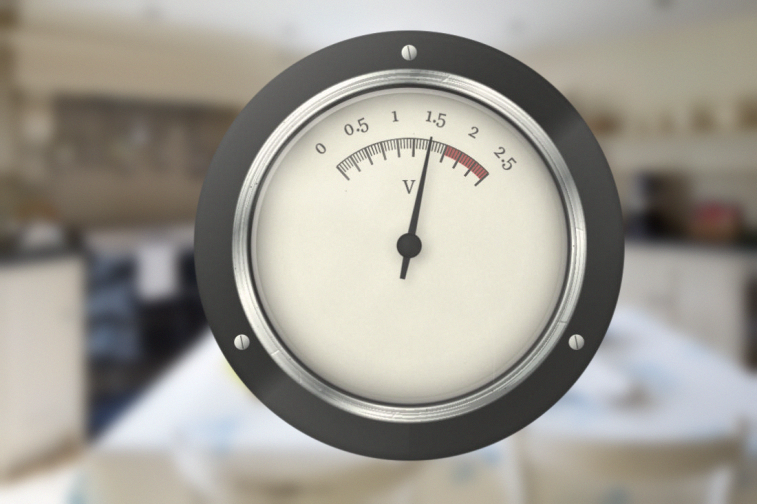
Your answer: 1.5 (V)
